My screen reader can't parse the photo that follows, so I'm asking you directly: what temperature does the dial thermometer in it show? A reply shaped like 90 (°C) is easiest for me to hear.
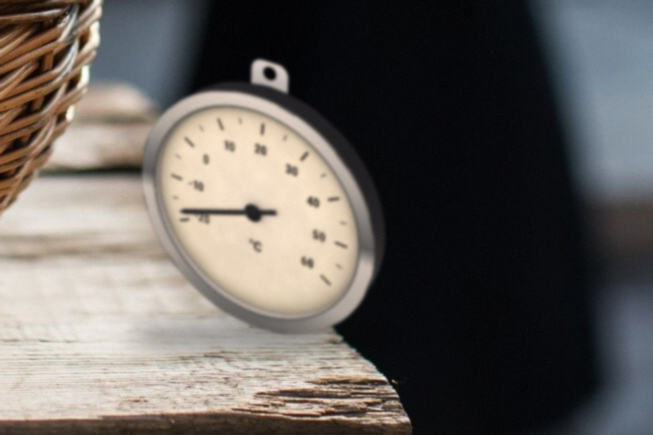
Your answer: -17.5 (°C)
